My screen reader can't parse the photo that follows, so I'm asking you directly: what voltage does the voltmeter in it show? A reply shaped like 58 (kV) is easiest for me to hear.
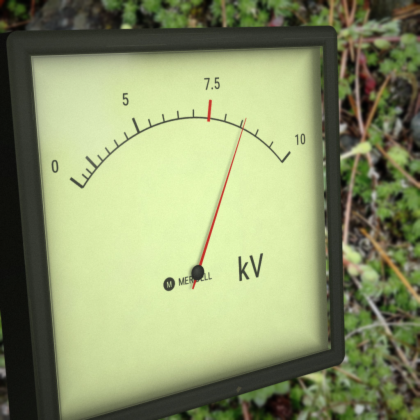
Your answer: 8.5 (kV)
